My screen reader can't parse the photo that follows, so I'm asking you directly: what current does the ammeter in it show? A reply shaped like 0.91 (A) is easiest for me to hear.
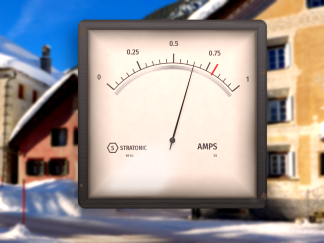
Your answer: 0.65 (A)
